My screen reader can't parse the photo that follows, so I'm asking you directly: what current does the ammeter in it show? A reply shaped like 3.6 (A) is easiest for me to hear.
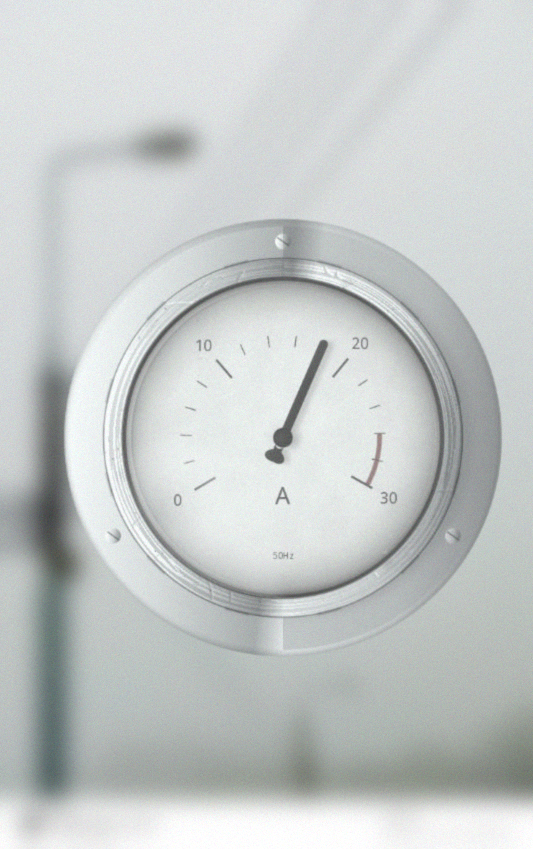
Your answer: 18 (A)
